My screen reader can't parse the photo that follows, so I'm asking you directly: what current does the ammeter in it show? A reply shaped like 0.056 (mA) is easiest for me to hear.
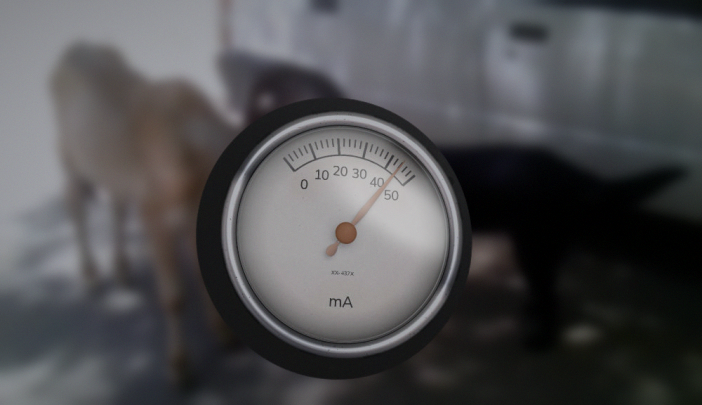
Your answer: 44 (mA)
